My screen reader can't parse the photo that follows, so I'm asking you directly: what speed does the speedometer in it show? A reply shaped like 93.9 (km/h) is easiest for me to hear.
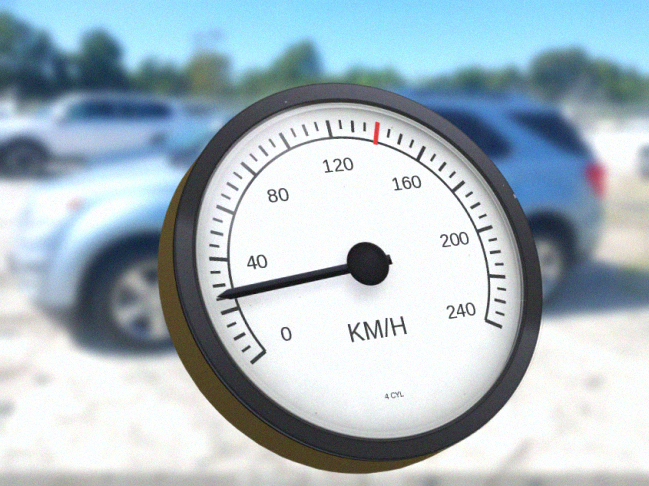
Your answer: 25 (km/h)
